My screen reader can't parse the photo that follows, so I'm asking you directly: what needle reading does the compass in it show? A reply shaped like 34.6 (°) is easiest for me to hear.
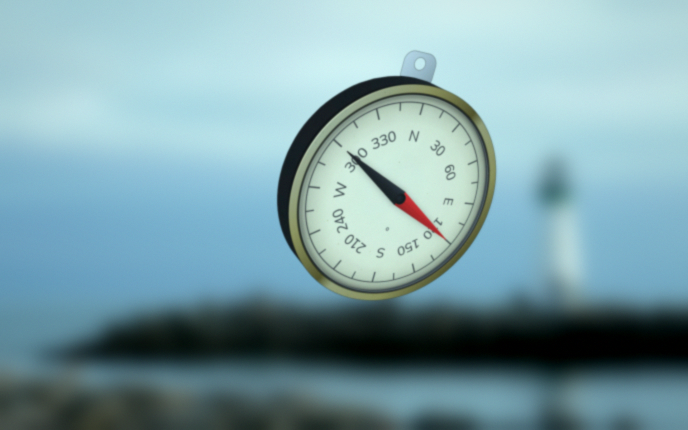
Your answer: 120 (°)
